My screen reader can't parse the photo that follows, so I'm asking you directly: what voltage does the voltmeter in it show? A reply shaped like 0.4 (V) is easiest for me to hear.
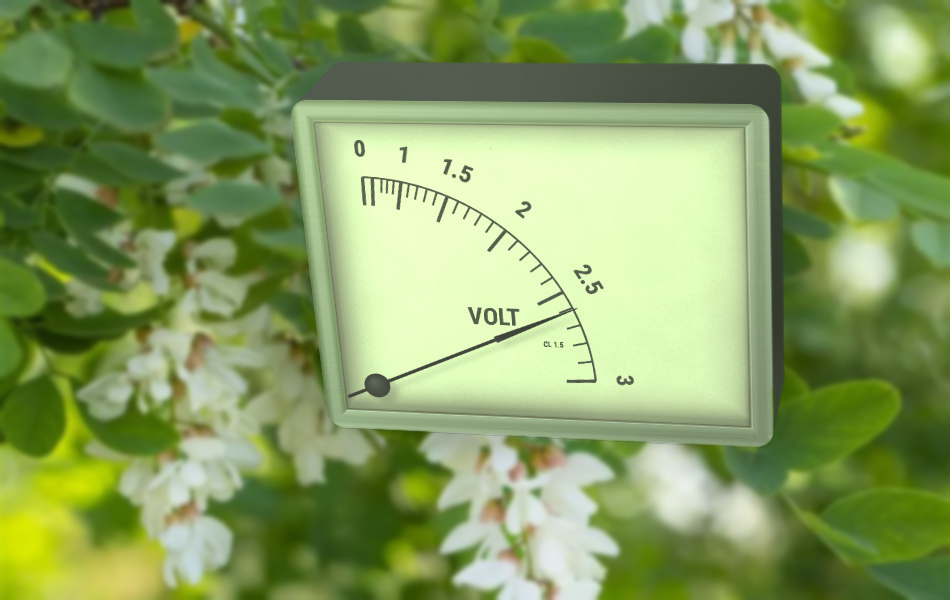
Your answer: 2.6 (V)
